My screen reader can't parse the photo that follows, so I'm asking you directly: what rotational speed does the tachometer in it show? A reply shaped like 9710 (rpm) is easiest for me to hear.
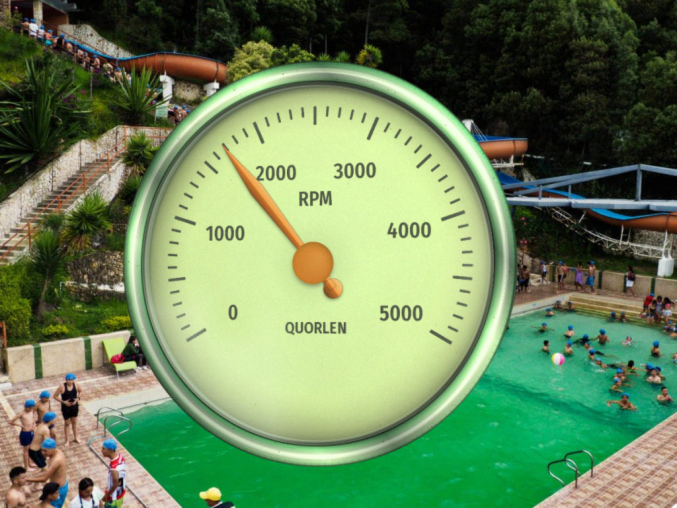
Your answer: 1700 (rpm)
